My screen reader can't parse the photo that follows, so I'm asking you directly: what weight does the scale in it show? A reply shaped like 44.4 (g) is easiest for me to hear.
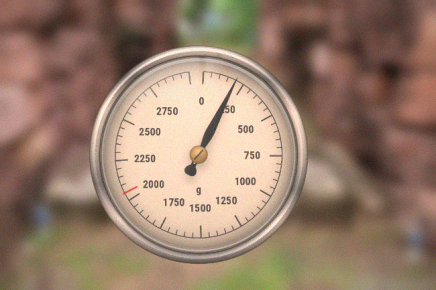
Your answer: 200 (g)
